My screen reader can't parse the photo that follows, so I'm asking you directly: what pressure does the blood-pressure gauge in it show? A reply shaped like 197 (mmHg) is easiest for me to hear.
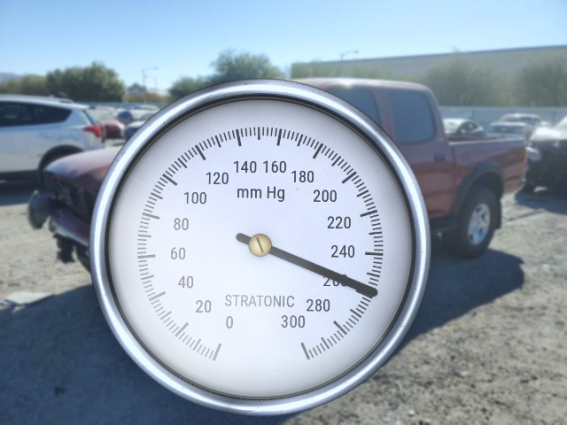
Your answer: 258 (mmHg)
